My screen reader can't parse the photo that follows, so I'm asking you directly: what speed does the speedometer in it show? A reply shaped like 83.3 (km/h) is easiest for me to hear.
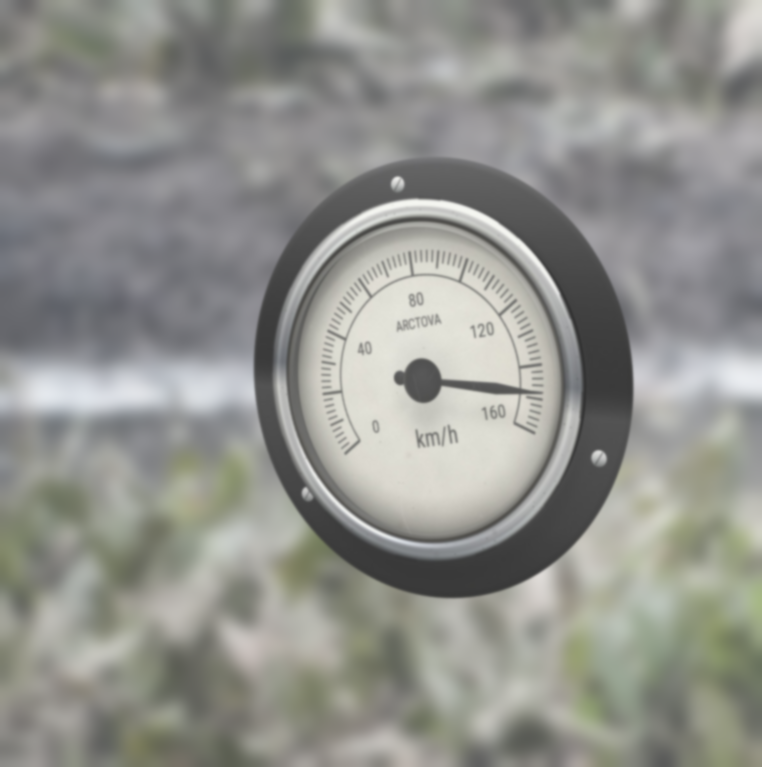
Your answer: 148 (km/h)
